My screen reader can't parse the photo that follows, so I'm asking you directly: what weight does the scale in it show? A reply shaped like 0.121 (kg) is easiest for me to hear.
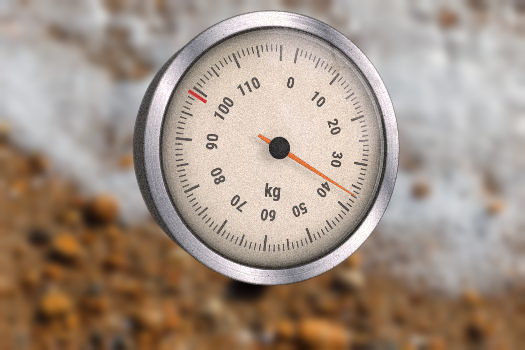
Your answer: 37 (kg)
